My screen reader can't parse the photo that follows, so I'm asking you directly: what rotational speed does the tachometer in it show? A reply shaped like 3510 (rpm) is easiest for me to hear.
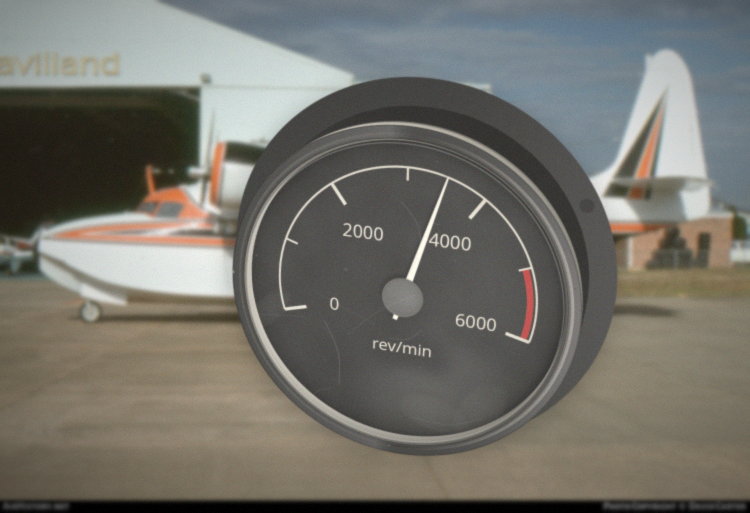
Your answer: 3500 (rpm)
